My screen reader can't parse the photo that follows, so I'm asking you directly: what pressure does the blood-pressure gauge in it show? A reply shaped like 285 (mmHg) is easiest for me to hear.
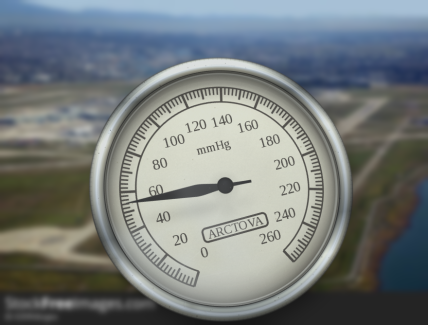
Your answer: 54 (mmHg)
